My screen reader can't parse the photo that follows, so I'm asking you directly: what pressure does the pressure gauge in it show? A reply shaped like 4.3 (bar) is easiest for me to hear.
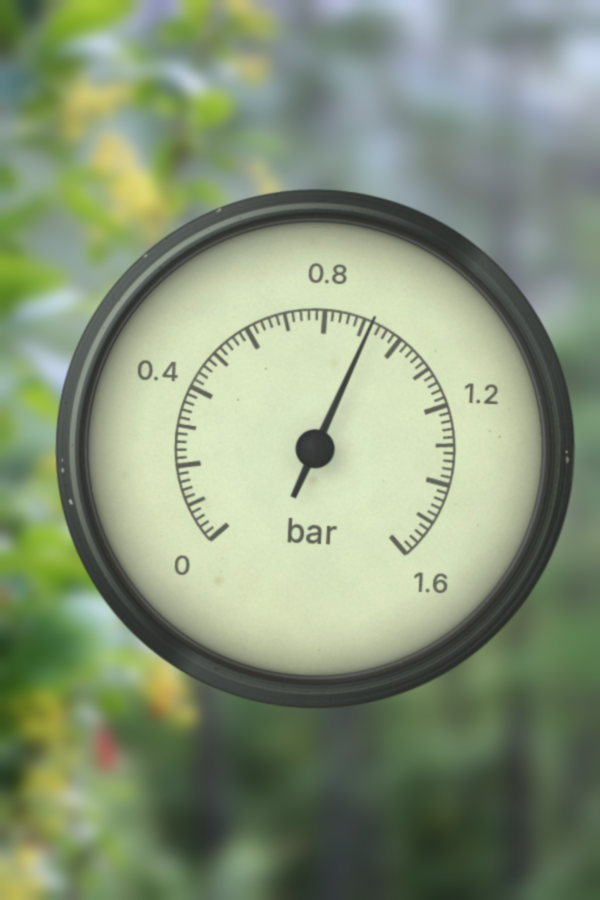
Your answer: 0.92 (bar)
